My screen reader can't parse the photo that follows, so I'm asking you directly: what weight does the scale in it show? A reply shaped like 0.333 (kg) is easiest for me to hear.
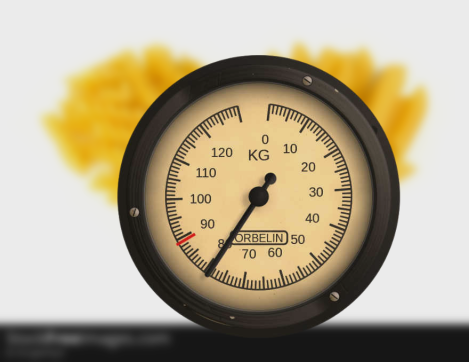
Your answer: 79 (kg)
